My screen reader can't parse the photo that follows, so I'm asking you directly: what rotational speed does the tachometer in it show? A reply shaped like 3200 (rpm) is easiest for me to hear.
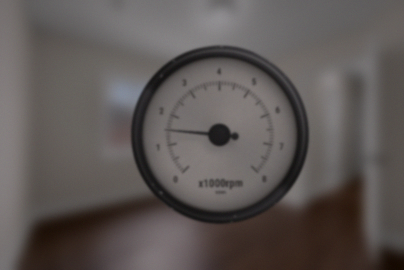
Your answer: 1500 (rpm)
